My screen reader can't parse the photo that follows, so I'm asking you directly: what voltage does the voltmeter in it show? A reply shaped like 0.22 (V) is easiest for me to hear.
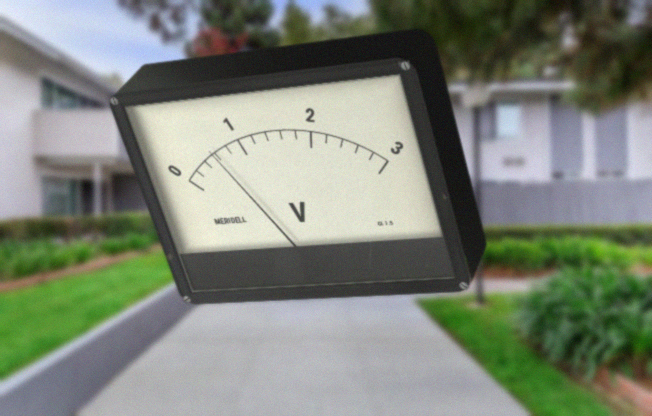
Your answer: 0.6 (V)
